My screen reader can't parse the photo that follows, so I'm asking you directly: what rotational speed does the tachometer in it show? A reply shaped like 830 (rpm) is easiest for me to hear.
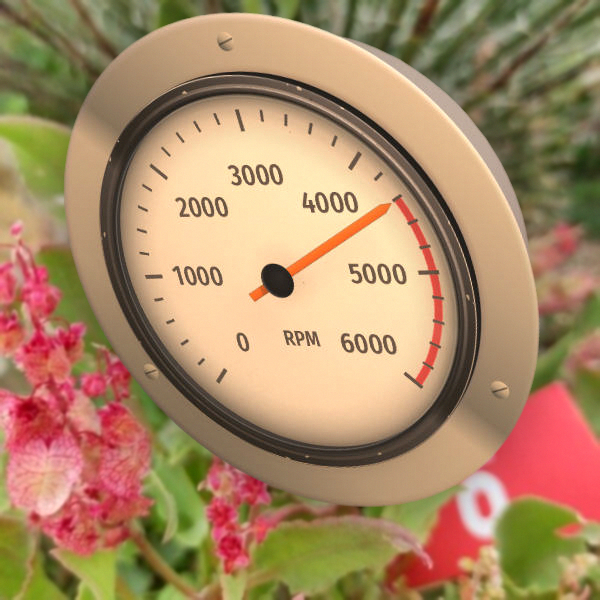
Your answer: 4400 (rpm)
